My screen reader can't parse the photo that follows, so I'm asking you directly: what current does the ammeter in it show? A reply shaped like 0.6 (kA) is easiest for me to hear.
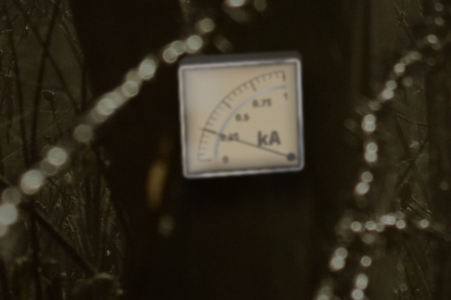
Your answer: 0.25 (kA)
